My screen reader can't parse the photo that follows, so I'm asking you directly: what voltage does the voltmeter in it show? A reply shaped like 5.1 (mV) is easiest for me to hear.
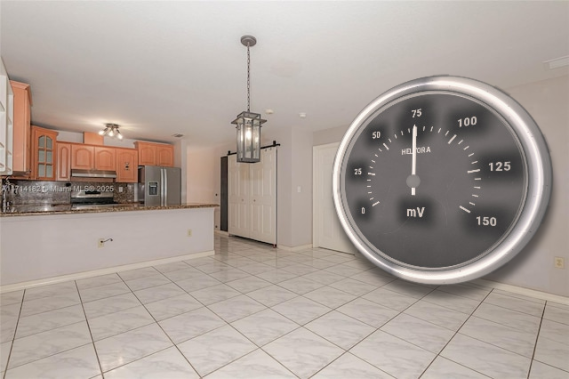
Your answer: 75 (mV)
